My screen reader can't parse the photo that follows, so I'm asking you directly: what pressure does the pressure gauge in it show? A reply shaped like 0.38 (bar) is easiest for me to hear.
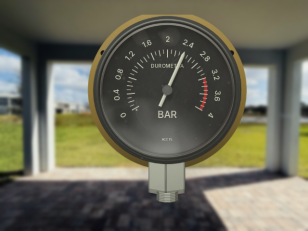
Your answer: 2.4 (bar)
